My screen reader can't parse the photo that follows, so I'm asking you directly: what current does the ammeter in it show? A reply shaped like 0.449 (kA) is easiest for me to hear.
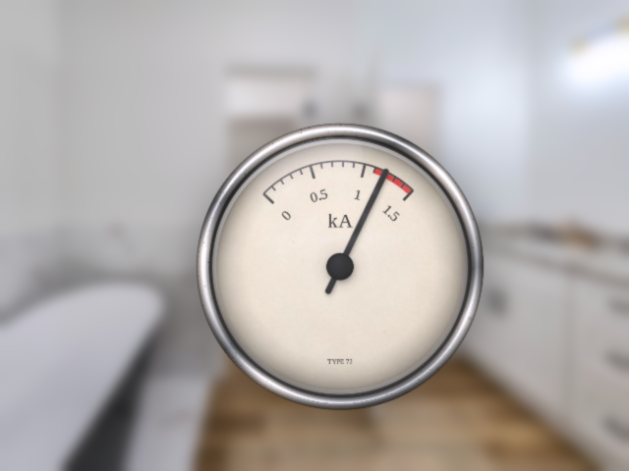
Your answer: 1.2 (kA)
